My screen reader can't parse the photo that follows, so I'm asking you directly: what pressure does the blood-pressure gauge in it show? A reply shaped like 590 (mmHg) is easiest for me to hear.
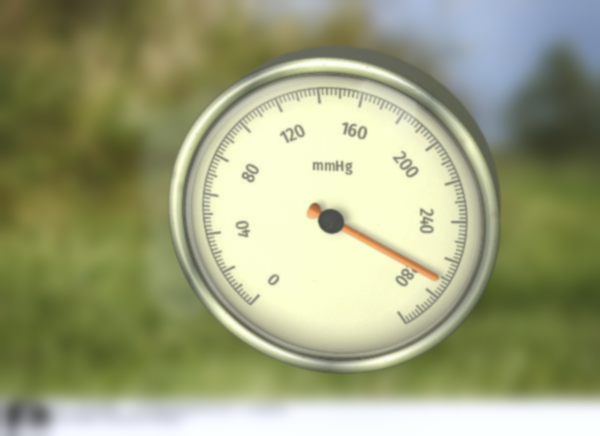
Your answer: 270 (mmHg)
